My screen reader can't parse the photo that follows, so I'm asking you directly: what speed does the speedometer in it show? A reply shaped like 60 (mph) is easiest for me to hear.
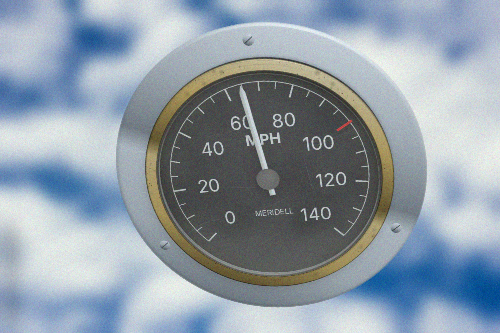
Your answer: 65 (mph)
